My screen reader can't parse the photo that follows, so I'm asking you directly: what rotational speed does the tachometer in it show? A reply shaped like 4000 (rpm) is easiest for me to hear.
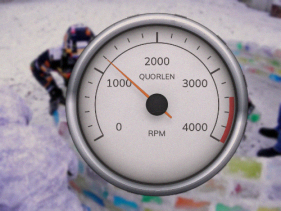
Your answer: 1200 (rpm)
